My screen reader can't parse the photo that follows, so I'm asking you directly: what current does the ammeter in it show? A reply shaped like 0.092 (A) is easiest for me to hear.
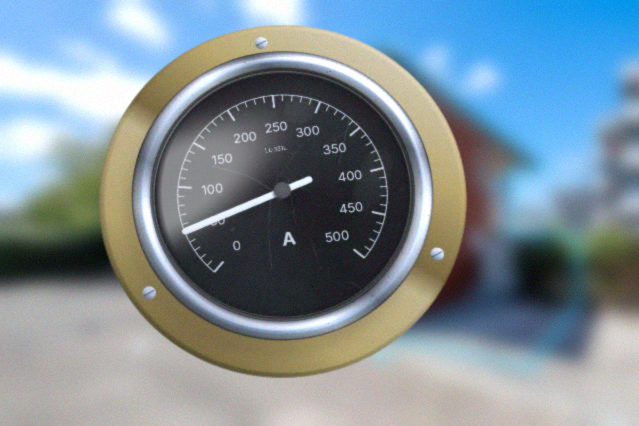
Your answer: 50 (A)
